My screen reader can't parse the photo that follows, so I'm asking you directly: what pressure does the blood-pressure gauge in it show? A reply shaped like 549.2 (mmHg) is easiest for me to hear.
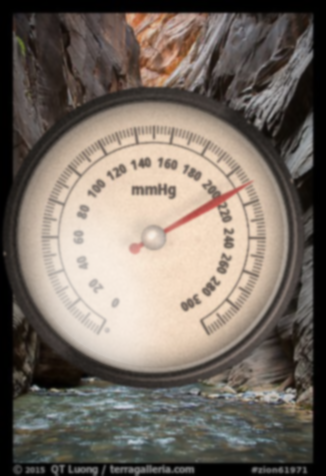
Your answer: 210 (mmHg)
